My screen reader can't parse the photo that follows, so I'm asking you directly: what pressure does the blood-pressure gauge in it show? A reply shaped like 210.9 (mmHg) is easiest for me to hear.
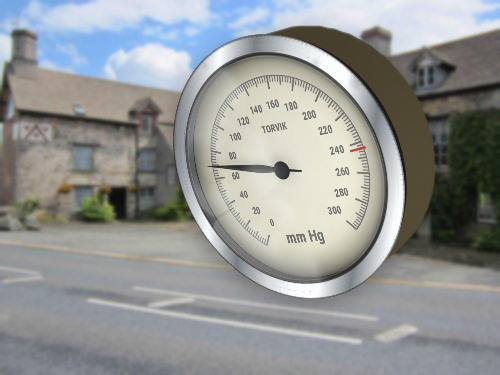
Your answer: 70 (mmHg)
